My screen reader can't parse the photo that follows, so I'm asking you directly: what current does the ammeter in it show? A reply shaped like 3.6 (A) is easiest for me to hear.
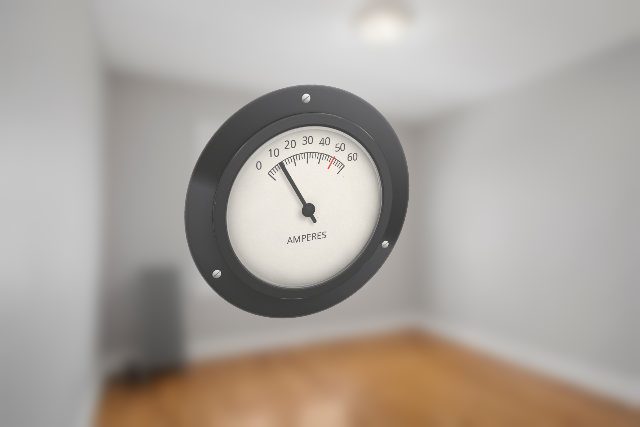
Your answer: 10 (A)
